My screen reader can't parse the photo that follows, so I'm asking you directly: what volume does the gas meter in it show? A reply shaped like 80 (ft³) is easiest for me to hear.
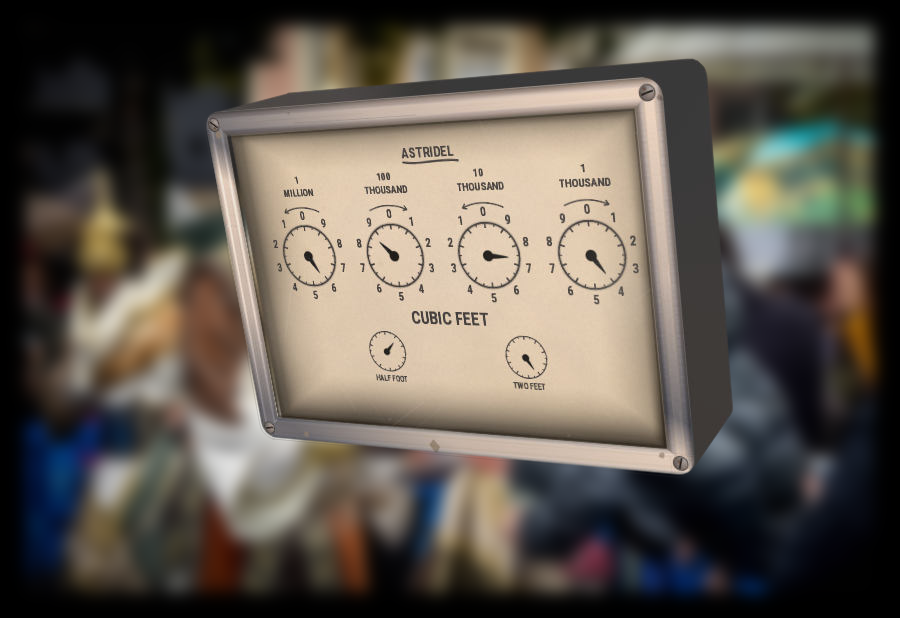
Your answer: 587400 (ft³)
